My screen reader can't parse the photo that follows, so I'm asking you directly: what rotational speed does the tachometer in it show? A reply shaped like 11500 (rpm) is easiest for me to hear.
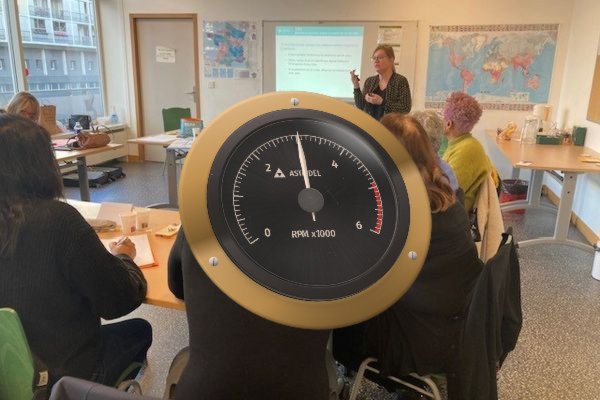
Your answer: 3000 (rpm)
